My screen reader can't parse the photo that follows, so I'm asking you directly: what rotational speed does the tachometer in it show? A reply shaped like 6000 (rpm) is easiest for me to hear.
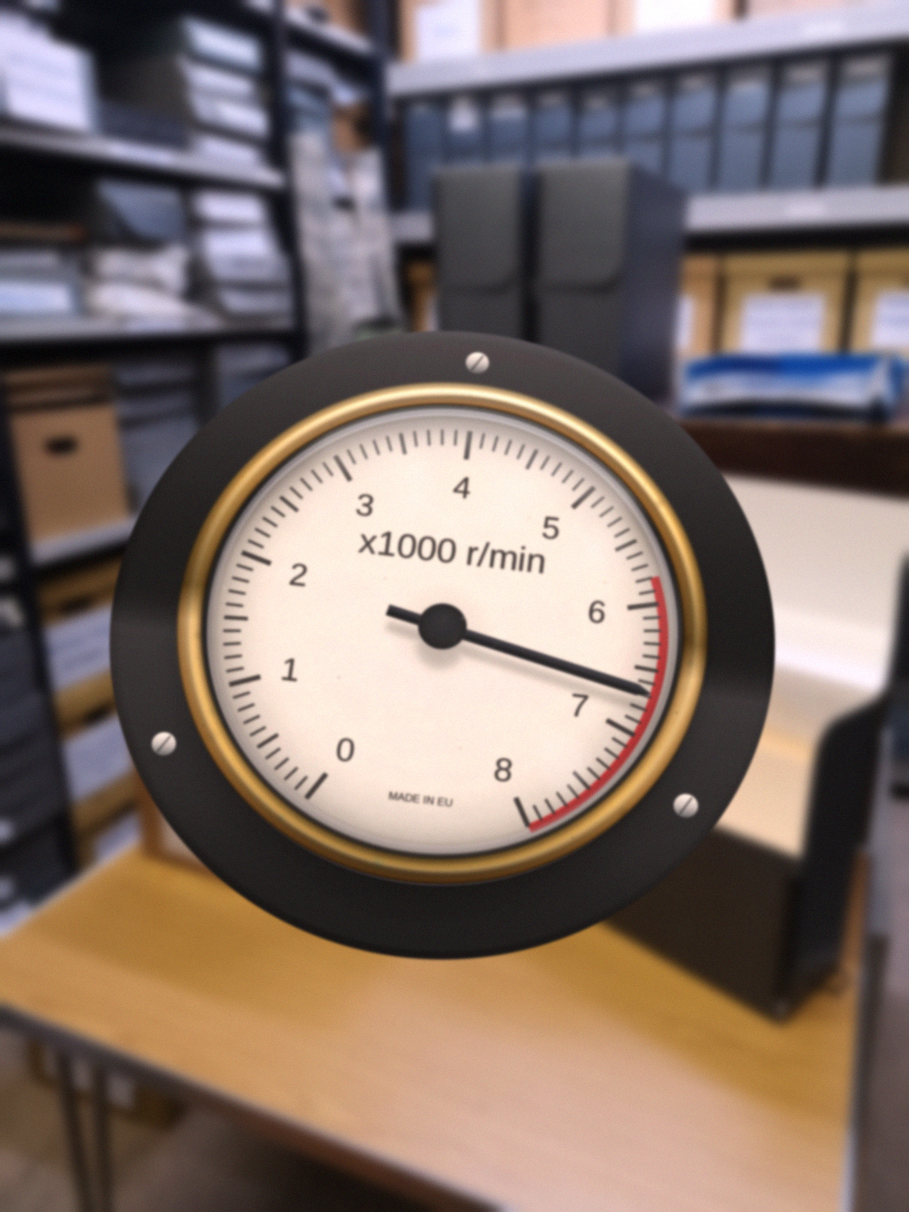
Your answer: 6700 (rpm)
